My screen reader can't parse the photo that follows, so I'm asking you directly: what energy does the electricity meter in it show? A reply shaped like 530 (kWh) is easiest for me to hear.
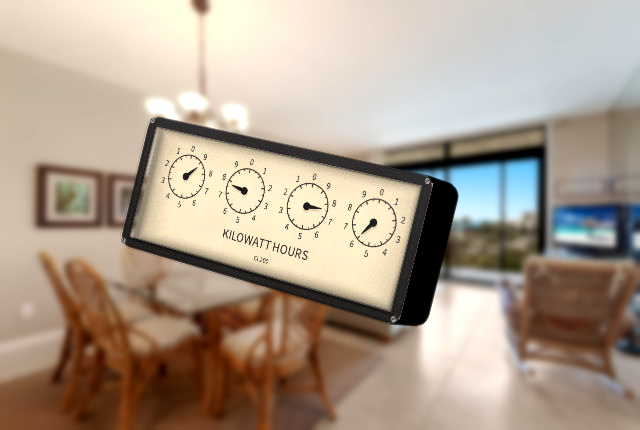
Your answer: 8776 (kWh)
